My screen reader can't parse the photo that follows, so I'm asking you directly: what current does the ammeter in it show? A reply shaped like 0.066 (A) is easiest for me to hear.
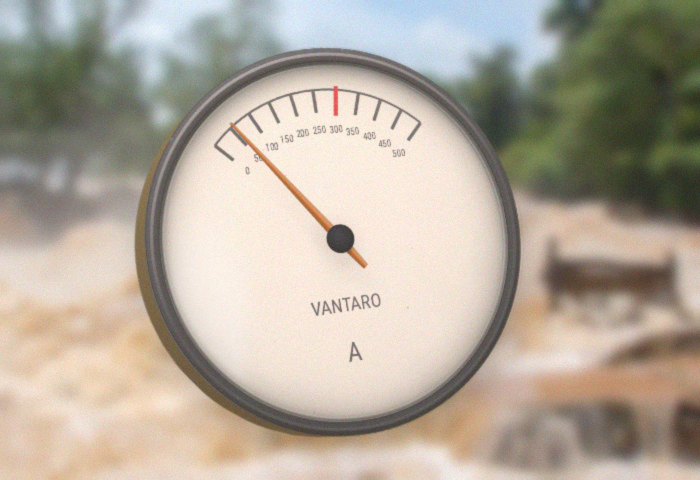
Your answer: 50 (A)
